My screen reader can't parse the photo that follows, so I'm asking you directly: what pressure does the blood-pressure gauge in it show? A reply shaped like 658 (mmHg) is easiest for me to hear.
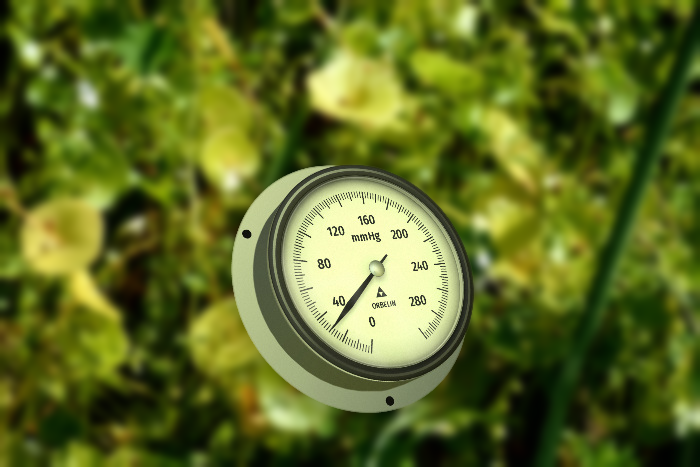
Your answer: 30 (mmHg)
